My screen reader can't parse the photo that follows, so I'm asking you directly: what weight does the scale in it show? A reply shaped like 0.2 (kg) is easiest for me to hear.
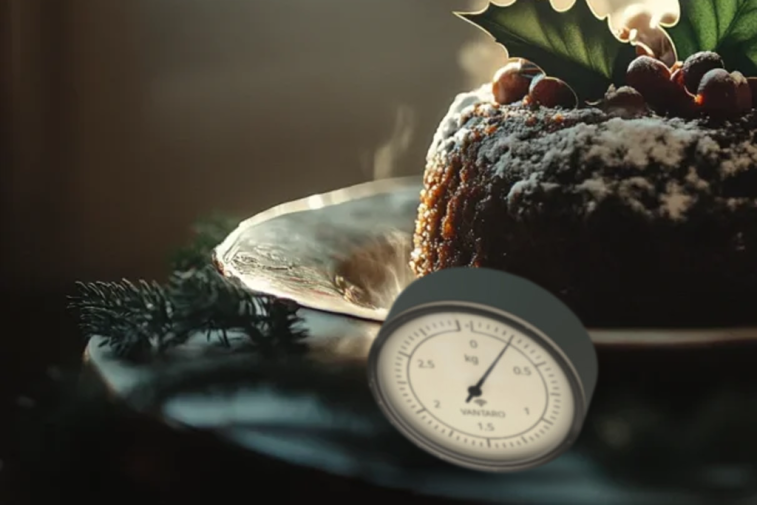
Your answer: 0.25 (kg)
